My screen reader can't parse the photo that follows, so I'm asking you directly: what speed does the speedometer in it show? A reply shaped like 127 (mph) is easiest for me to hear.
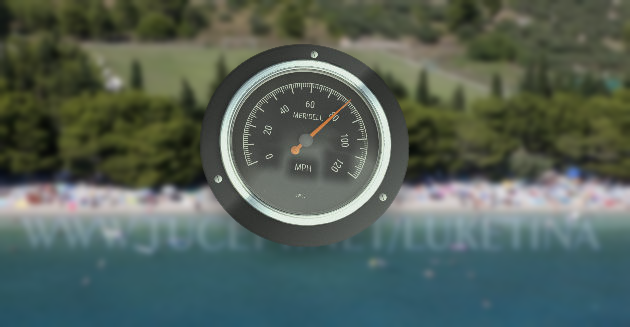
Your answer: 80 (mph)
